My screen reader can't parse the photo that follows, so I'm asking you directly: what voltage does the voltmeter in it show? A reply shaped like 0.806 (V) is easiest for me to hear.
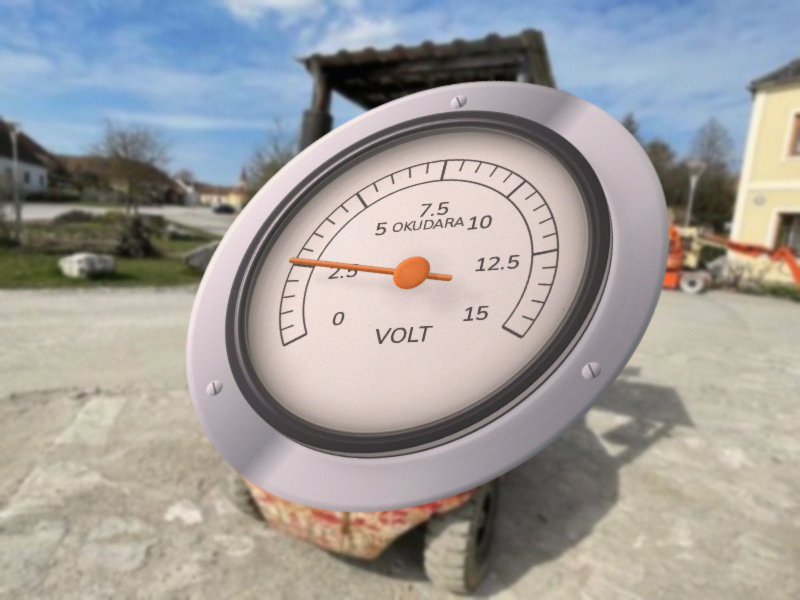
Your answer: 2.5 (V)
